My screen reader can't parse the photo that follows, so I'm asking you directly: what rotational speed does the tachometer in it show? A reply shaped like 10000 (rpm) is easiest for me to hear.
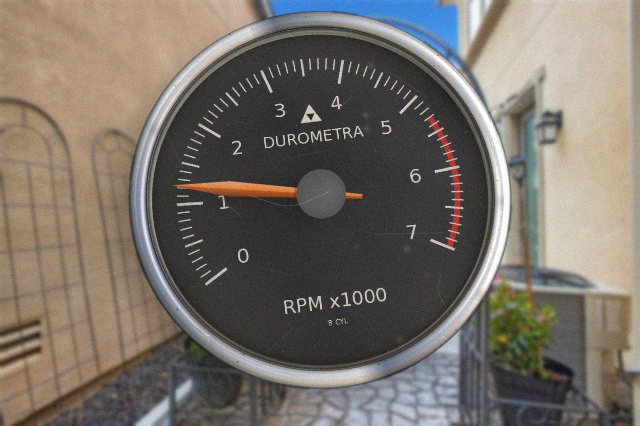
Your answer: 1200 (rpm)
